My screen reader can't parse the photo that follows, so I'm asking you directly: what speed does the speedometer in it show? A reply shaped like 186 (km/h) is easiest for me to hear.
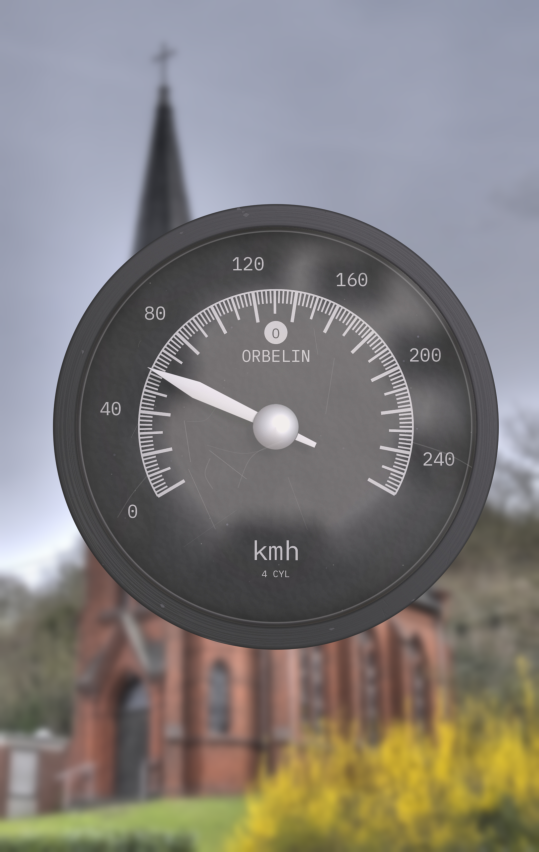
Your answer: 60 (km/h)
